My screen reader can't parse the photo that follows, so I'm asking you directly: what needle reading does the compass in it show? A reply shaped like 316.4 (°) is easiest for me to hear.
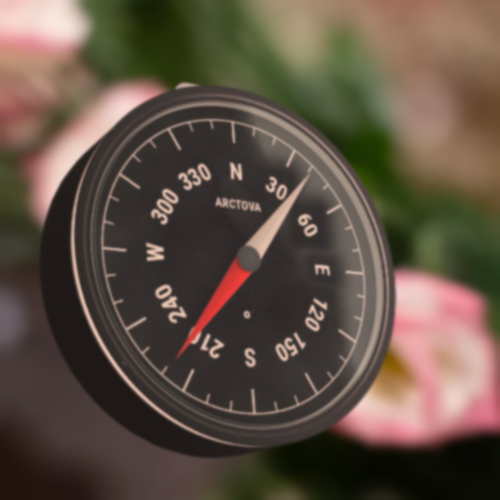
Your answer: 220 (°)
